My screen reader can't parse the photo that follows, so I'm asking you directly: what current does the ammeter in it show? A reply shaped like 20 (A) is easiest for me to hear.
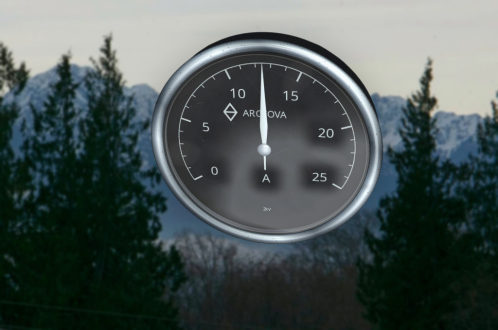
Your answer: 12.5 (A)
